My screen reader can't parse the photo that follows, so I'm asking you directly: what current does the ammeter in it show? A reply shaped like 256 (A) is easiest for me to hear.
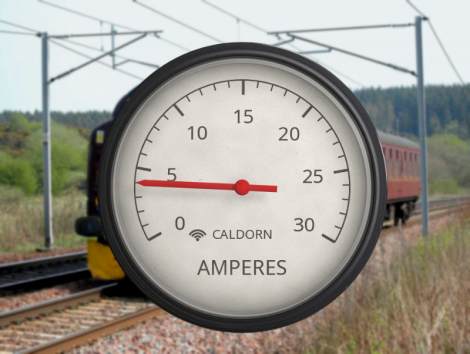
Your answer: 4 (A)
